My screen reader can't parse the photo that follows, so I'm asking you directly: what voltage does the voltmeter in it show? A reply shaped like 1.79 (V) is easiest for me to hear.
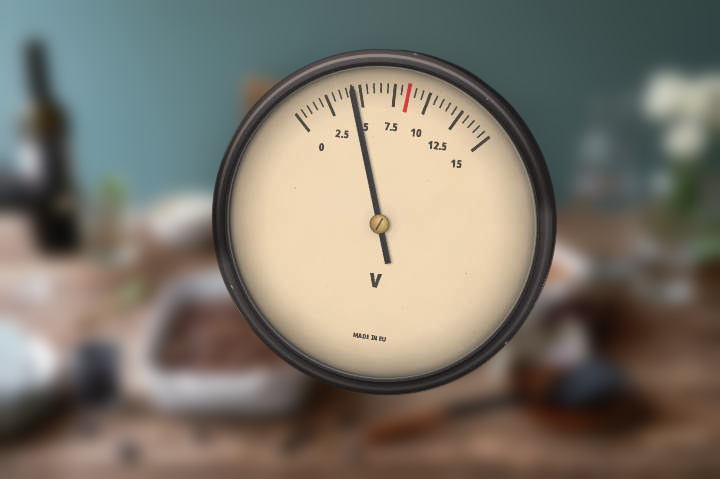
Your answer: 4.5 (V)
